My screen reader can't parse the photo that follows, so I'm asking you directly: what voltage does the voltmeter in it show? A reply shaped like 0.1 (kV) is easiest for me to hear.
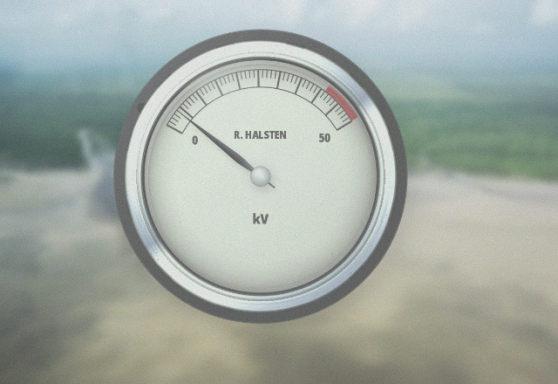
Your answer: 4 (kV)
